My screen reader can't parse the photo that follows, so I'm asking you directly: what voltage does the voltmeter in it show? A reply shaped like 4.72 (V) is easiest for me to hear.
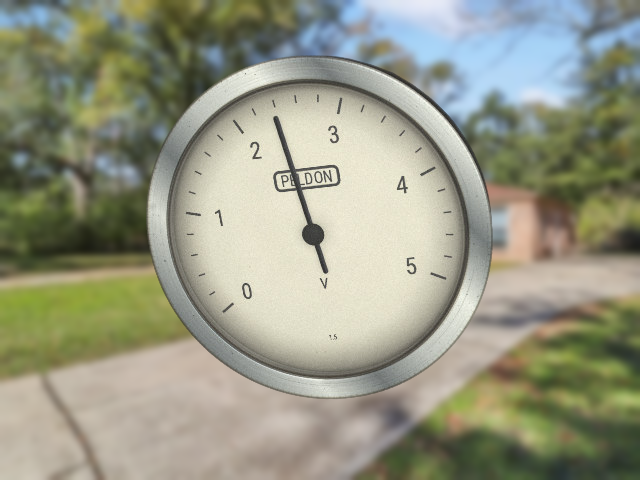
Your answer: 2.4 (V)
